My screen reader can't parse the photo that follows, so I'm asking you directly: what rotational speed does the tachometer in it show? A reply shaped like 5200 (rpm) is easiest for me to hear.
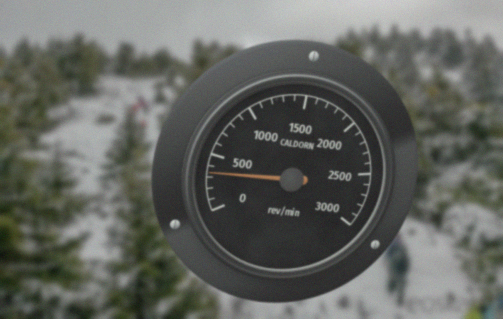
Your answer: 350 (rpm)
